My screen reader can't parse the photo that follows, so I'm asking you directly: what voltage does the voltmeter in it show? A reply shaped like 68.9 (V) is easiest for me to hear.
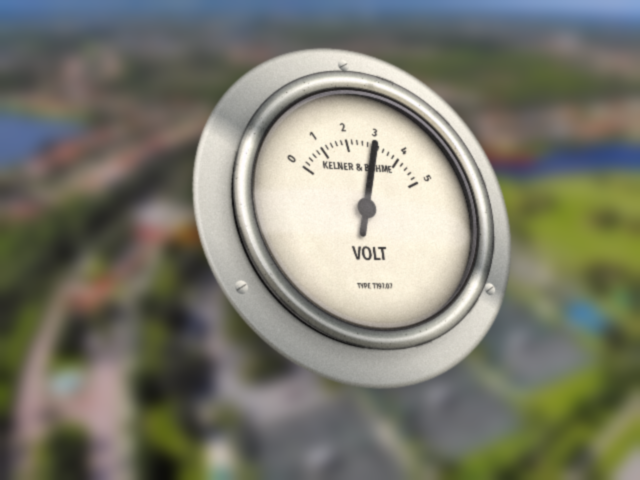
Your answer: 3 (V)
